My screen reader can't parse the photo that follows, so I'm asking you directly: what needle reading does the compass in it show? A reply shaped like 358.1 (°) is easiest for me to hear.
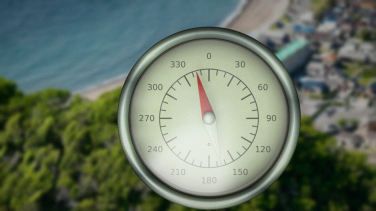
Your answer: 345 (°)
